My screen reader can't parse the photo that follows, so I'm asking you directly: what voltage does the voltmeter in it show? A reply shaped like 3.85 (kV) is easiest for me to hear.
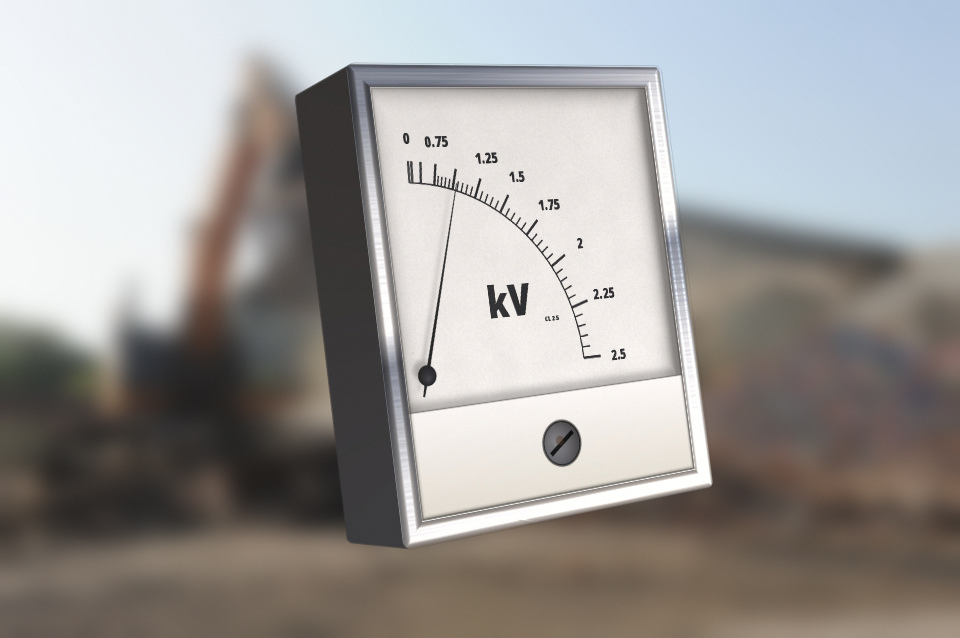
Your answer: 1 (kV)
